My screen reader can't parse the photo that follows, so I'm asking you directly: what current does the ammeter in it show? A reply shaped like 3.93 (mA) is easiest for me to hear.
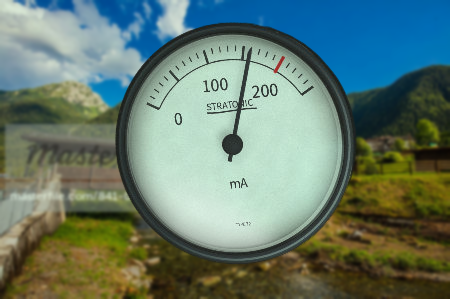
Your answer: 160 (mA)
